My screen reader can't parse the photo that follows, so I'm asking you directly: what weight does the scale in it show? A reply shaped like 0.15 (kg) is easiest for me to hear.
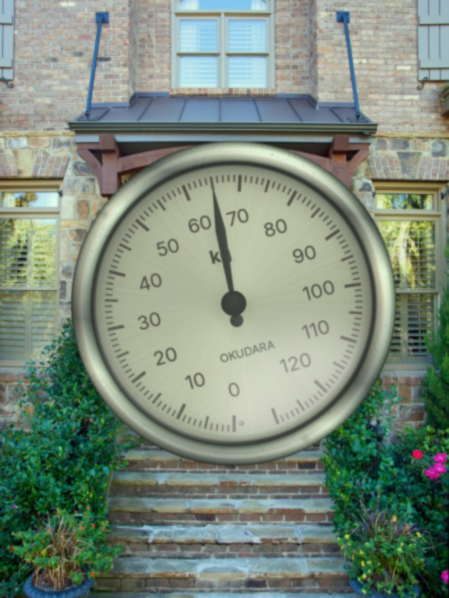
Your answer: 65 (kg)
